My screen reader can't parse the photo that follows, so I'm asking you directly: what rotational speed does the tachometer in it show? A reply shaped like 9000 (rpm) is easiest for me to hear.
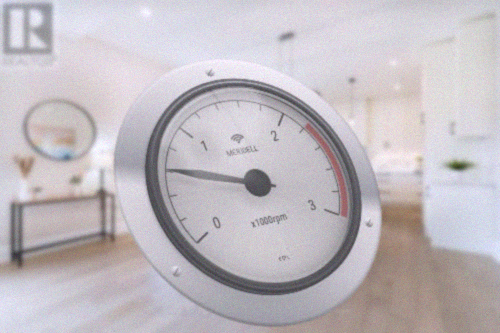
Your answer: 600 (rpm)
